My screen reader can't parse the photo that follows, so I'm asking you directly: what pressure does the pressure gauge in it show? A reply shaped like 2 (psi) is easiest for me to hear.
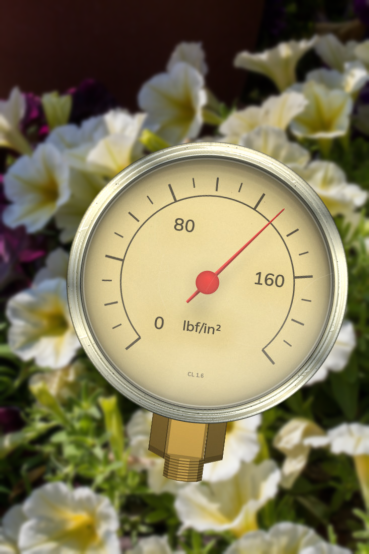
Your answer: 130 (psi)
